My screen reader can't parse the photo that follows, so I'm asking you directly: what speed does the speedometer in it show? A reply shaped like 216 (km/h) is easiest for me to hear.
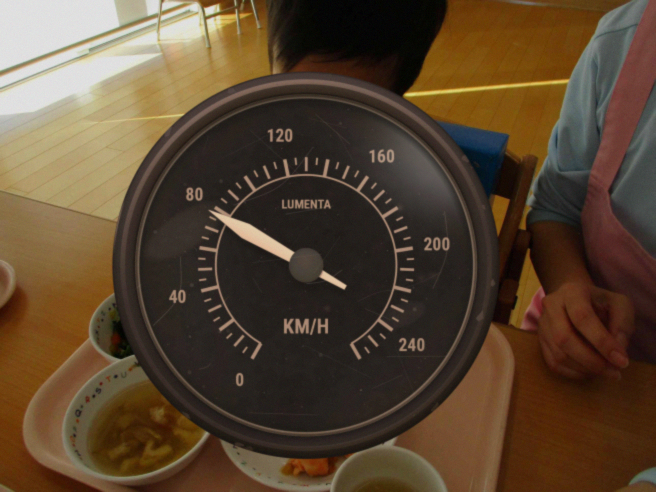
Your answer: 77.5 (km/h)
